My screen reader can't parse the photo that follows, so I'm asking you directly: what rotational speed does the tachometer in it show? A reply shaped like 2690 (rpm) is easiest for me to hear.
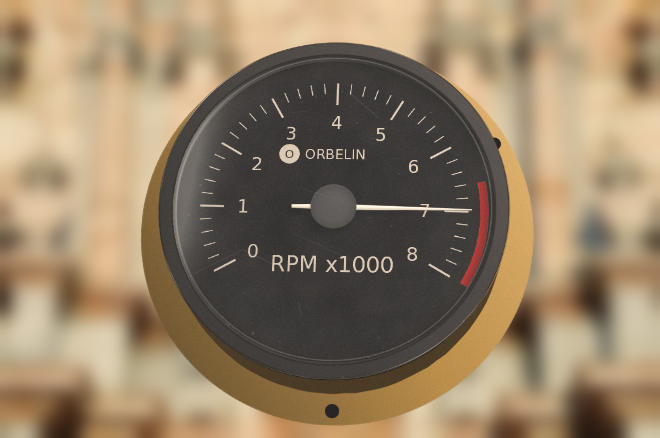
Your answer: 7000 (rpm)
